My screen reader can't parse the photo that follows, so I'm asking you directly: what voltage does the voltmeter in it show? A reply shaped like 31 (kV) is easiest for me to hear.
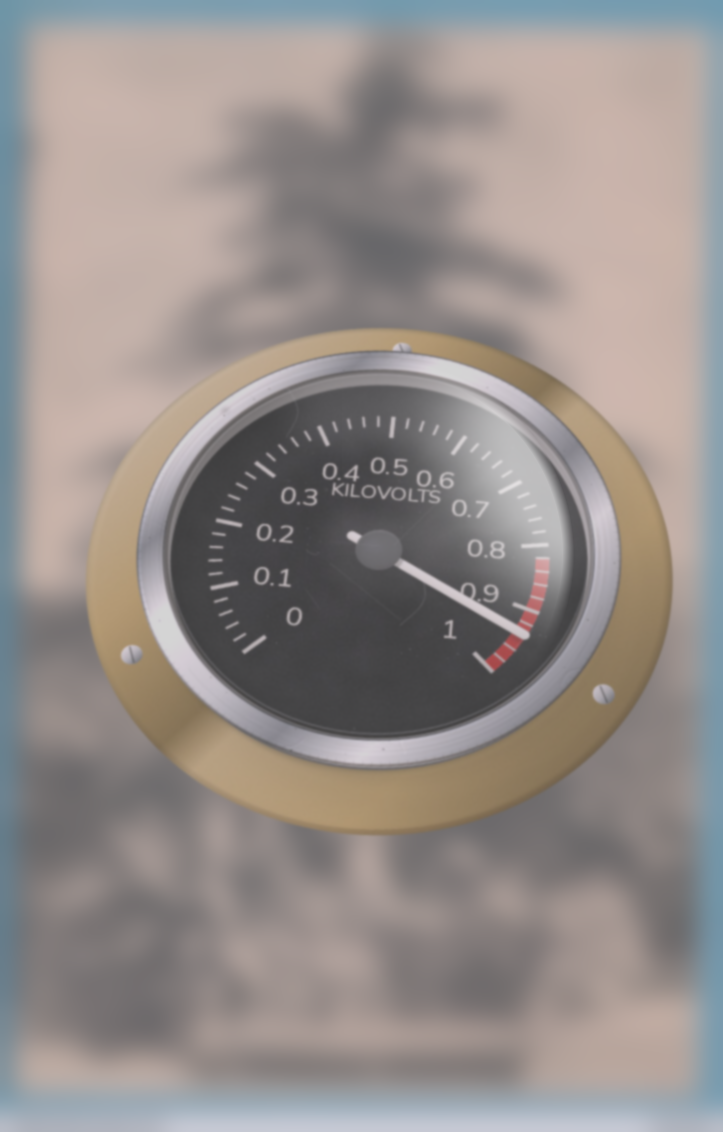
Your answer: 0.94 (kV)
